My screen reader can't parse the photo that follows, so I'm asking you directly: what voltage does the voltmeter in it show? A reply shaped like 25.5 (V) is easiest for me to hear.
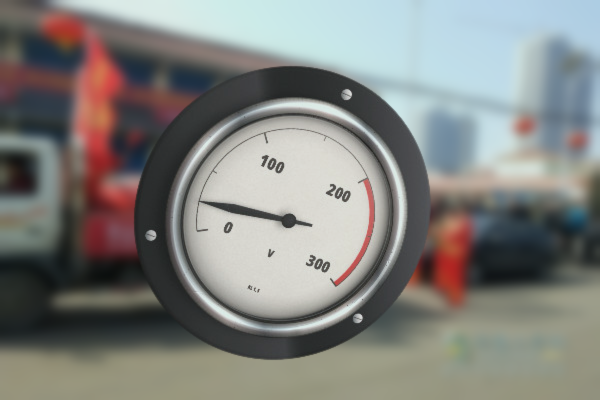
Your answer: 25 (V)
